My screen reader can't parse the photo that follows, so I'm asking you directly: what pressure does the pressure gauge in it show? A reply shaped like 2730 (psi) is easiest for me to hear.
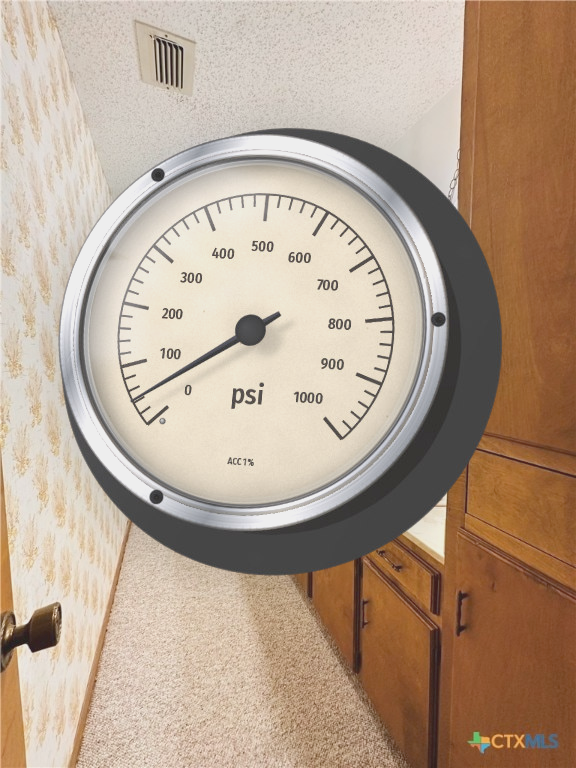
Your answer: 40 (psi)
